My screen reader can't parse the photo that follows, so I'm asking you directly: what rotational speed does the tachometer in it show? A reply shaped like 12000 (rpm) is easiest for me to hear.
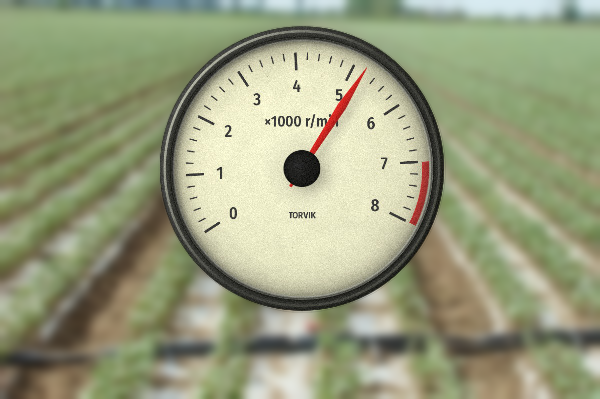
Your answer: 5200 (rpm)
